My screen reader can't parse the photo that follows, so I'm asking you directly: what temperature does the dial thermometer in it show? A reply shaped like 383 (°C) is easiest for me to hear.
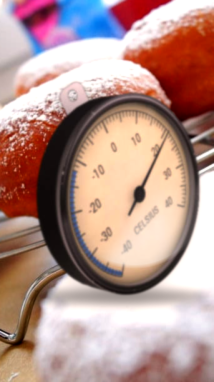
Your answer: 20 (°C)
